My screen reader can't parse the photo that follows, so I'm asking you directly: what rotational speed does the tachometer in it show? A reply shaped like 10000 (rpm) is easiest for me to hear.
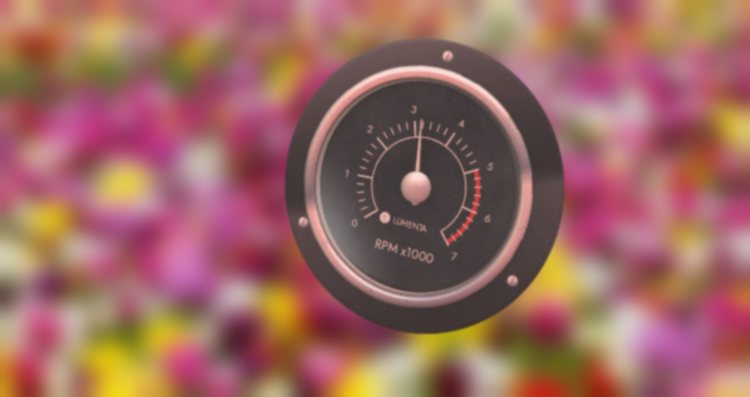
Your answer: 3200 (rpm)
